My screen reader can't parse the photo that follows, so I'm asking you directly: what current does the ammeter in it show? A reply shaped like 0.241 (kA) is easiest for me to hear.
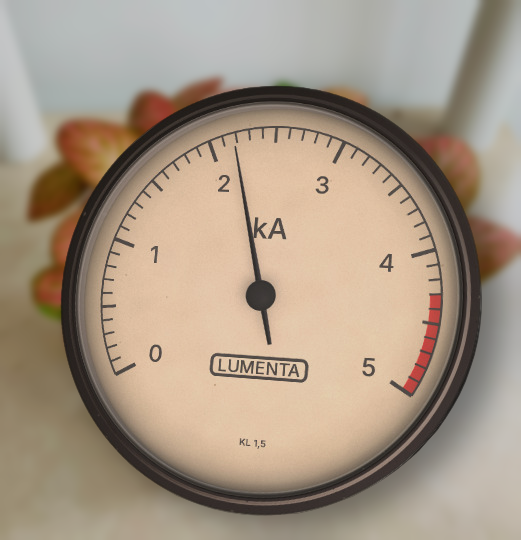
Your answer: 2.2 (kA)
